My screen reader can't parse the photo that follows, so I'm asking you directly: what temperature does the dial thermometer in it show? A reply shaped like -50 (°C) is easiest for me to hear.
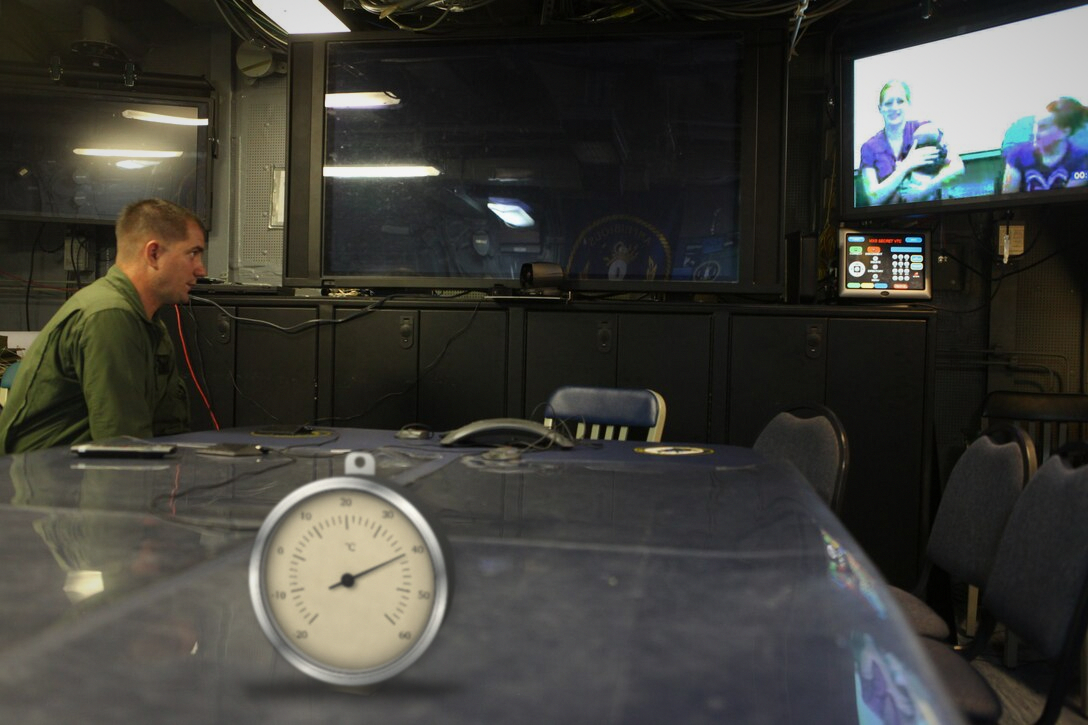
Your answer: 40 (°C)
